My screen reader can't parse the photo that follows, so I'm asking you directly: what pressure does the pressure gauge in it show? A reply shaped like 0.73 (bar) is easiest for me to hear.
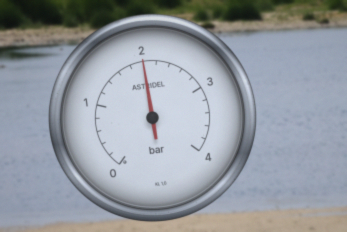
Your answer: 2 (bar)
